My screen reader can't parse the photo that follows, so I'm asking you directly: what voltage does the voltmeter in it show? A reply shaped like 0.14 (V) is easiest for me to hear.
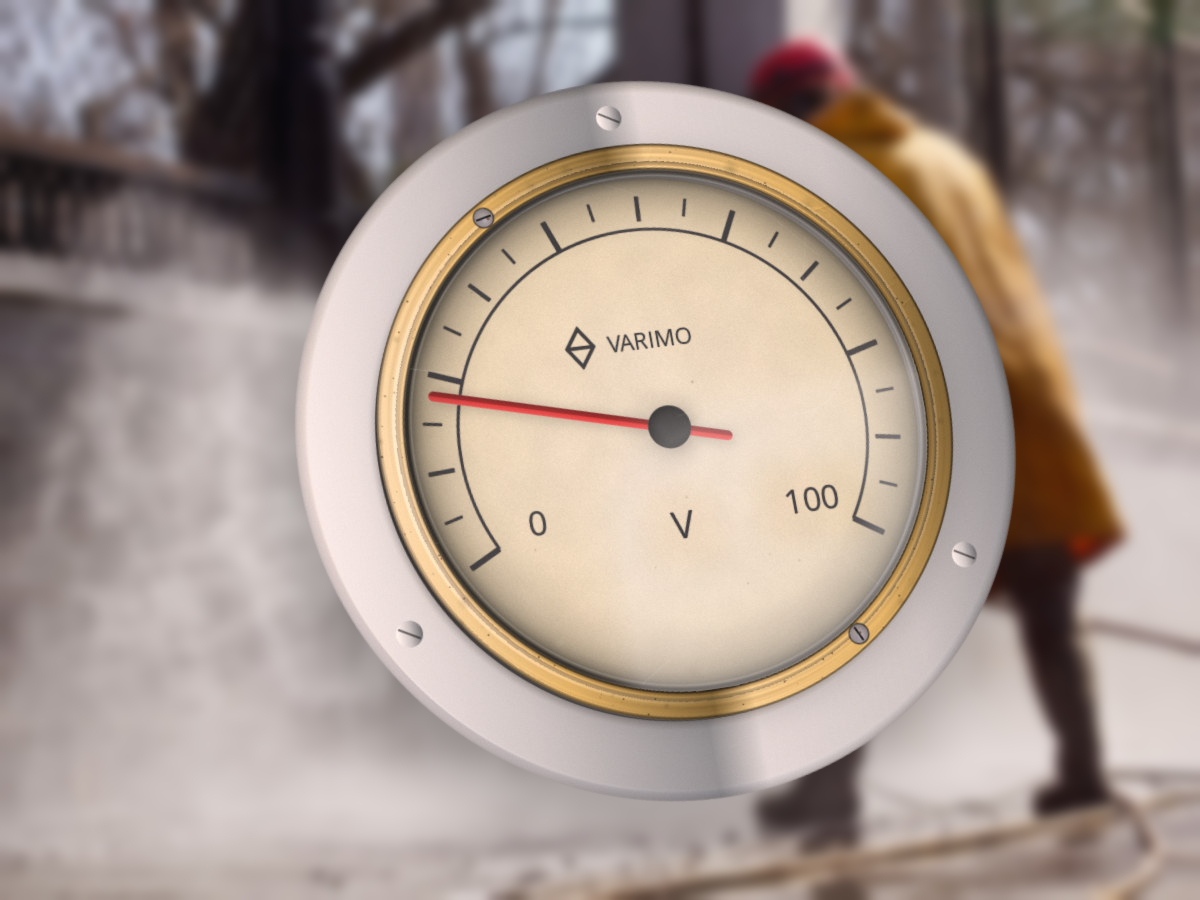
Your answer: 17.5 (V)
